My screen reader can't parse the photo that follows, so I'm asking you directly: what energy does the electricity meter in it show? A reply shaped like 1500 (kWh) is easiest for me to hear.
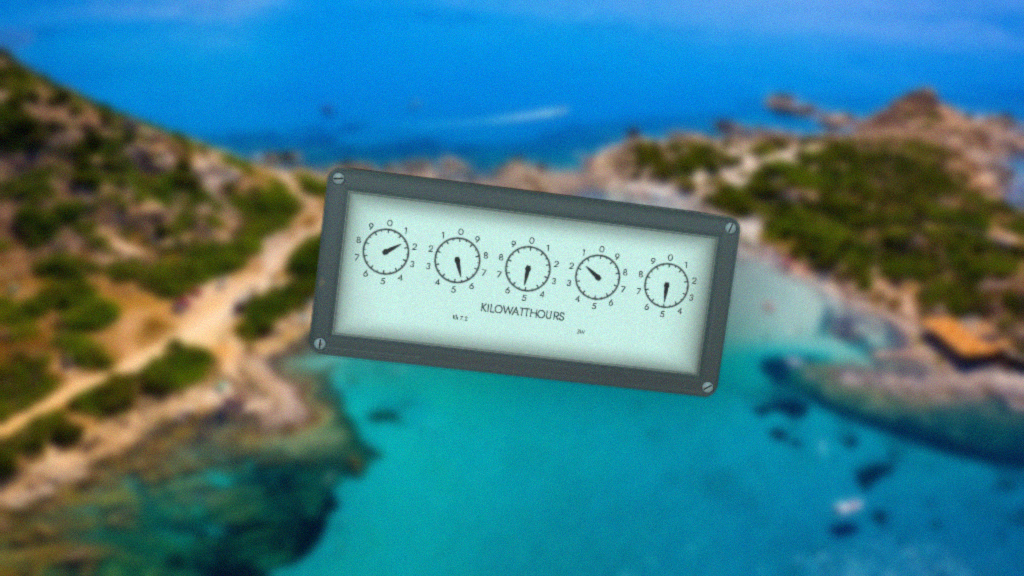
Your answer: 15515 (kWh)
